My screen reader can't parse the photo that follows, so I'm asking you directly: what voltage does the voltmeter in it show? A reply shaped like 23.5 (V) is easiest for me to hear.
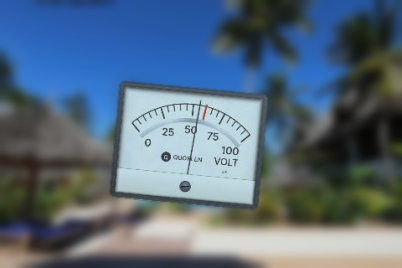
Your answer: 55 (V)
